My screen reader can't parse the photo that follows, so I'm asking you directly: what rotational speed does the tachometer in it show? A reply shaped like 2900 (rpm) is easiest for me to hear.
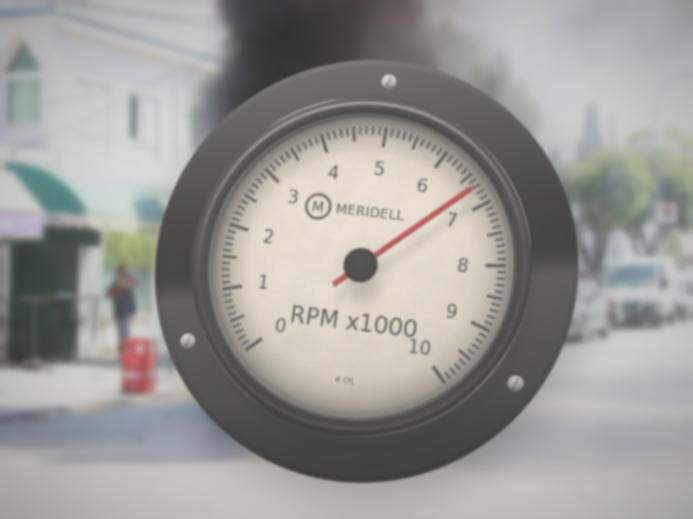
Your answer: 6700 (rpm)
